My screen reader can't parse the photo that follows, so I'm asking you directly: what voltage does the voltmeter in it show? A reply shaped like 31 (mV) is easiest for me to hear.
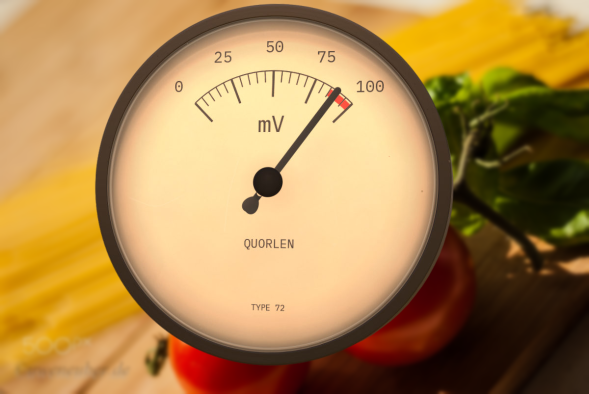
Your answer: 90 (mV)
